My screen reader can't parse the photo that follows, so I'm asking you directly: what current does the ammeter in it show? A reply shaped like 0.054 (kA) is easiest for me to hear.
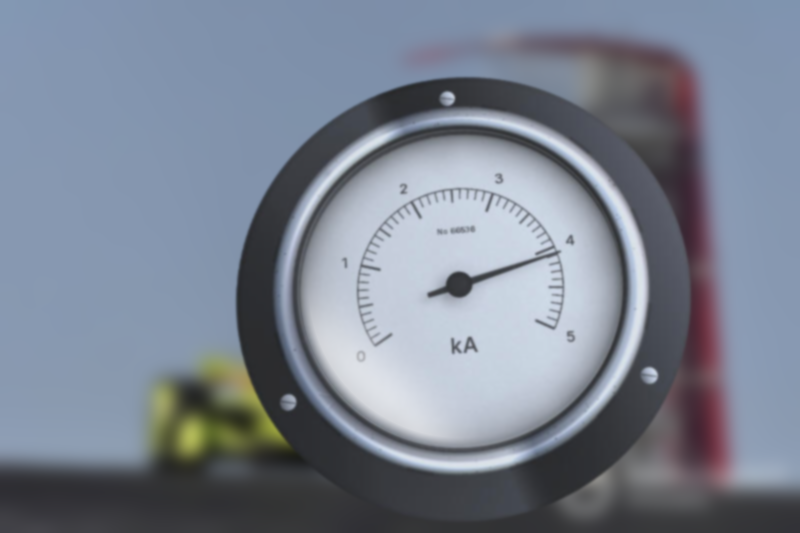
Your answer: 4.1 (kA)
